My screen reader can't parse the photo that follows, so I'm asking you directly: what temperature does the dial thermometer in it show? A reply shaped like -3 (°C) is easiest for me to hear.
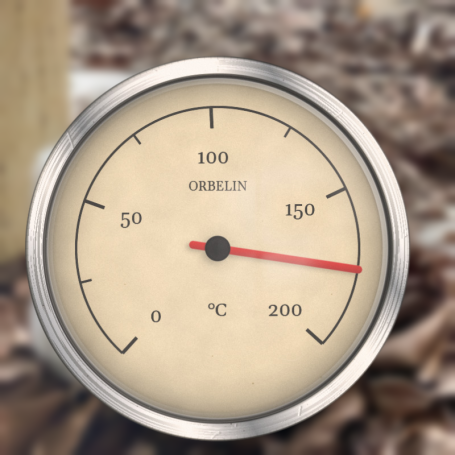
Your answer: 175 (°C)
